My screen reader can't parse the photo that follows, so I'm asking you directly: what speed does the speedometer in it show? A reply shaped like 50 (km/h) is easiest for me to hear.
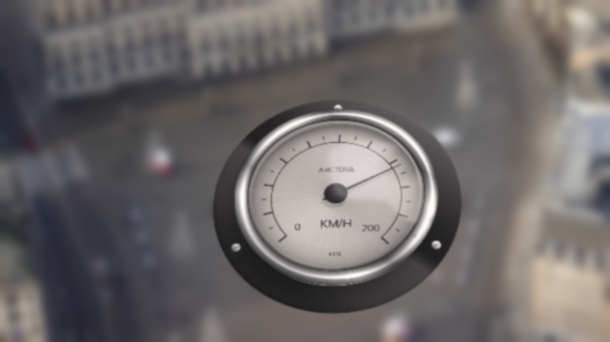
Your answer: 145 (km/h)
